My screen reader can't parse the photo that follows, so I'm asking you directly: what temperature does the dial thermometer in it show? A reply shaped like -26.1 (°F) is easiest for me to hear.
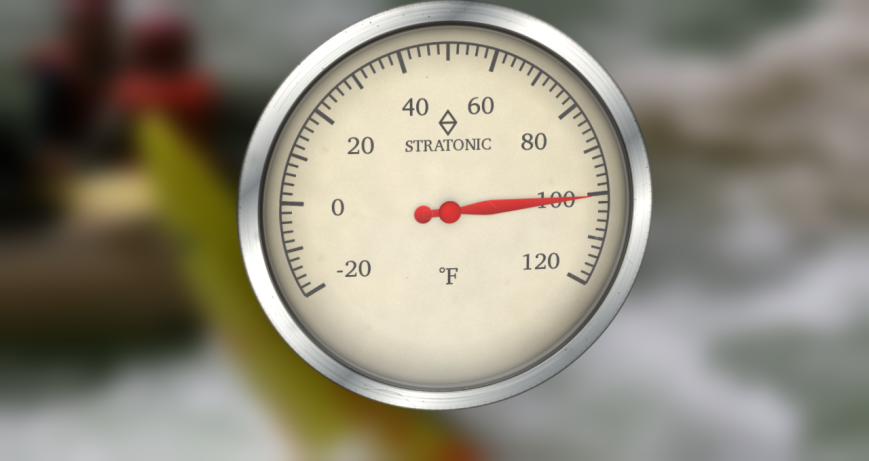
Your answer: 100 (°F)
